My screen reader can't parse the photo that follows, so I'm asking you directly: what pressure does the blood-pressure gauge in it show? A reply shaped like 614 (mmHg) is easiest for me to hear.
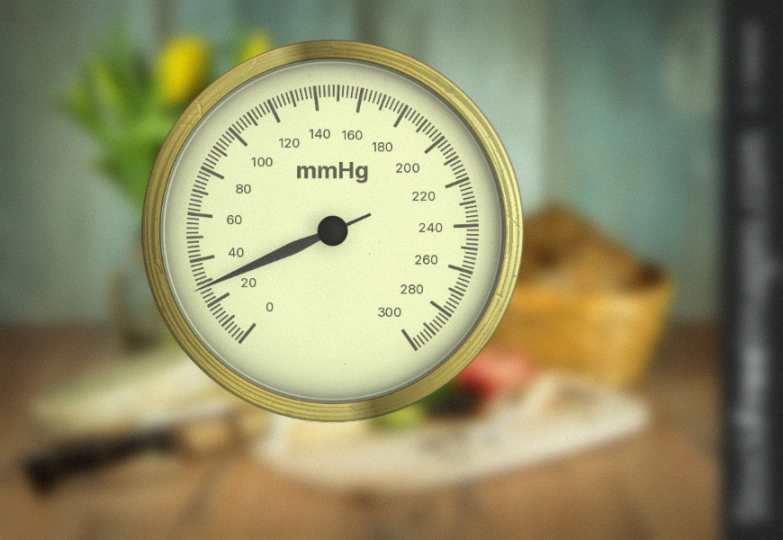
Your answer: 28 (mmHg)
